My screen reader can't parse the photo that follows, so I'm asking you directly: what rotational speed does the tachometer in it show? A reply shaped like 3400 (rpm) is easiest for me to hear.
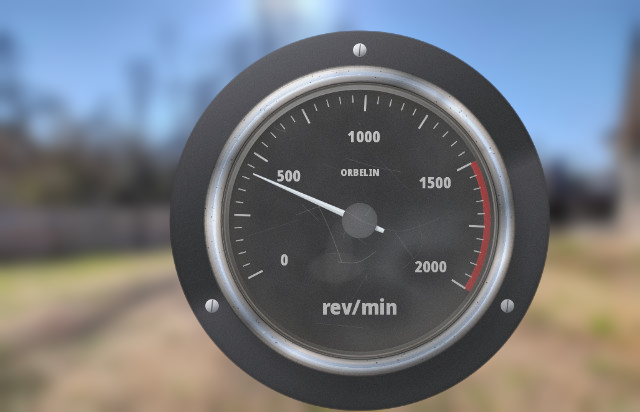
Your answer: 425 (rpm)
